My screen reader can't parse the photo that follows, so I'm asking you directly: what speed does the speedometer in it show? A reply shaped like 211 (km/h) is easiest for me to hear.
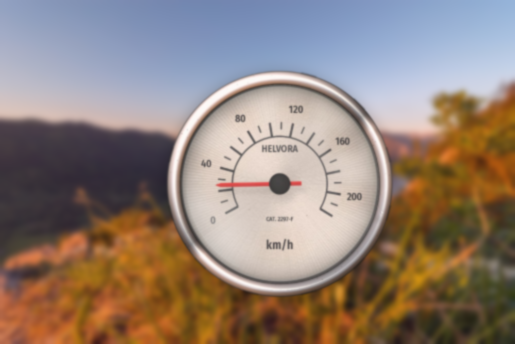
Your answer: 25 (km/h)
